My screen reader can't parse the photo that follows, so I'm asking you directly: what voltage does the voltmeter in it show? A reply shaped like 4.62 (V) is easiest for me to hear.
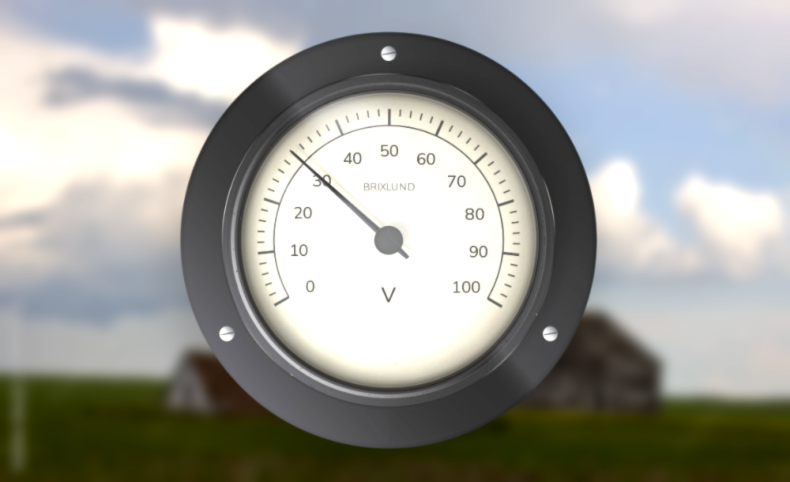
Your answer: 30 (V)
